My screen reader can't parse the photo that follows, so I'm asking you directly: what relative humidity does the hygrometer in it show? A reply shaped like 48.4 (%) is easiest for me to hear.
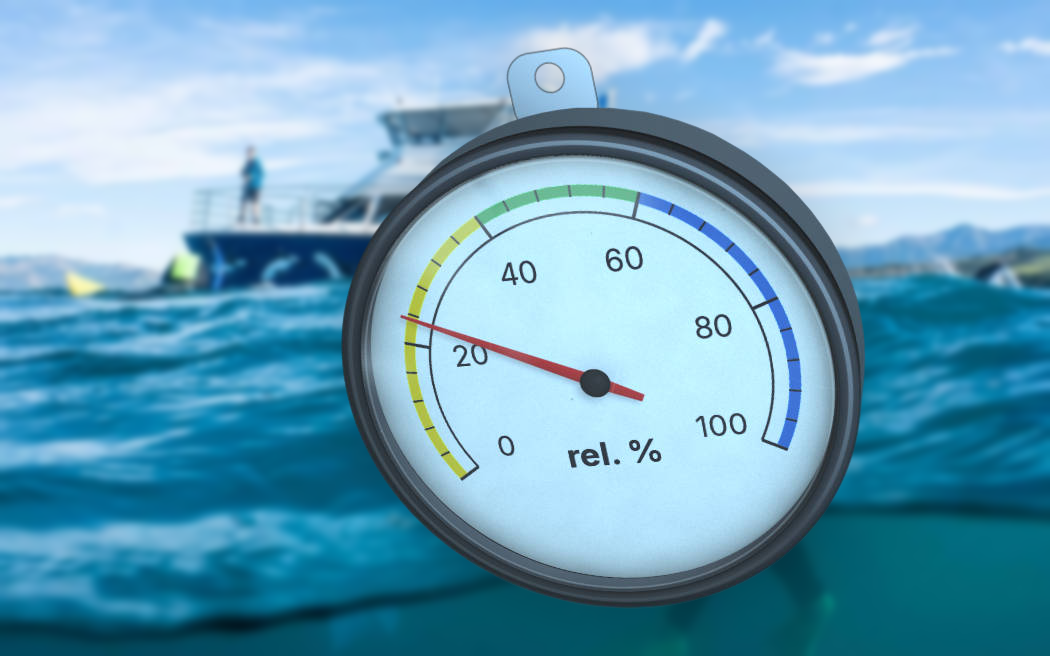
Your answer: 24 (%)
